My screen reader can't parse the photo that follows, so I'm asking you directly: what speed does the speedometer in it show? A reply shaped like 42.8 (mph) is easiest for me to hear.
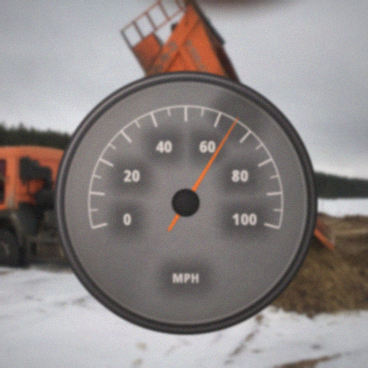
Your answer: 65 (mph)
